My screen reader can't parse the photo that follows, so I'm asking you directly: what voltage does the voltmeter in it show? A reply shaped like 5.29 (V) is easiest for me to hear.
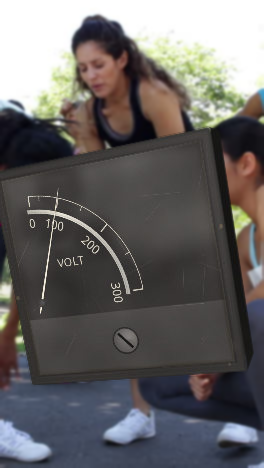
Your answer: 100 (V)
